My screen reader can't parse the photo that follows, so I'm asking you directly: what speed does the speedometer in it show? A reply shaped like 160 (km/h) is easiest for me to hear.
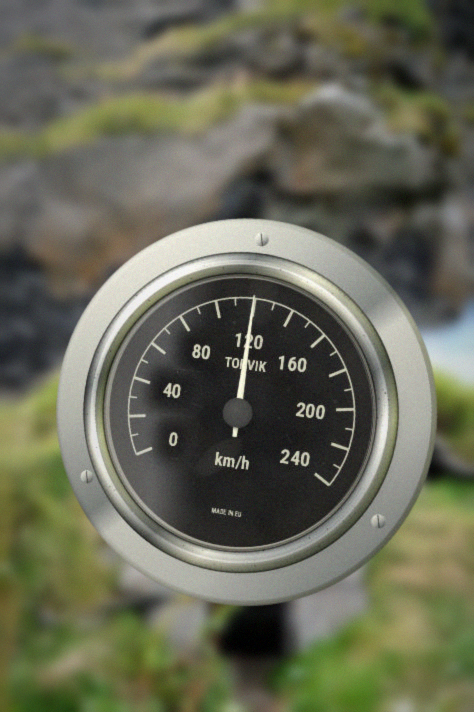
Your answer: 120 (km/h)
